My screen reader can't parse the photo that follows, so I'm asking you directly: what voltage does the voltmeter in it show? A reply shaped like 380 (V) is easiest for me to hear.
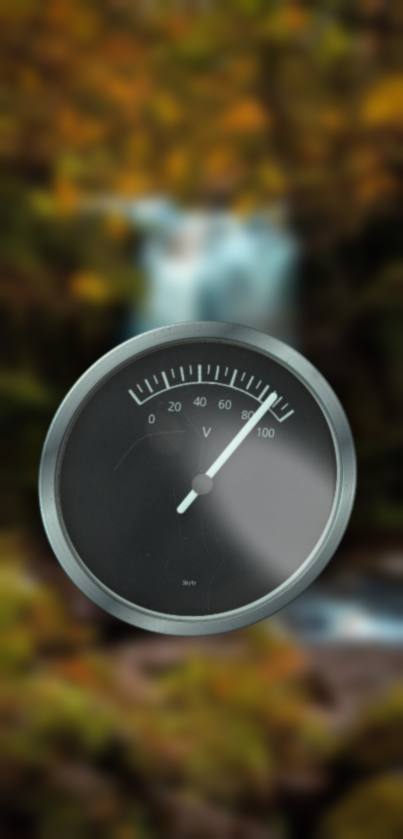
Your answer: 85 (V)
